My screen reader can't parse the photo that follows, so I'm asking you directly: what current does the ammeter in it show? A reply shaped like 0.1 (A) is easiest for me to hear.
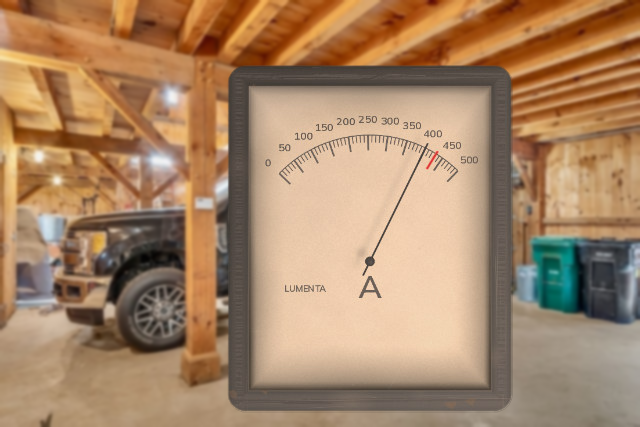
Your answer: 400 (A)
